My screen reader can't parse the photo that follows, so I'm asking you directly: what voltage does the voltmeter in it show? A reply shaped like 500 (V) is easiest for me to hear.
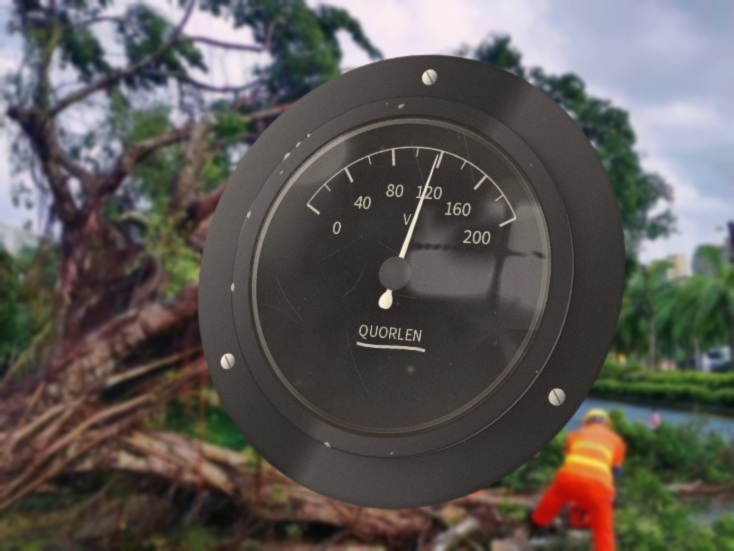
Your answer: 120 (V)
